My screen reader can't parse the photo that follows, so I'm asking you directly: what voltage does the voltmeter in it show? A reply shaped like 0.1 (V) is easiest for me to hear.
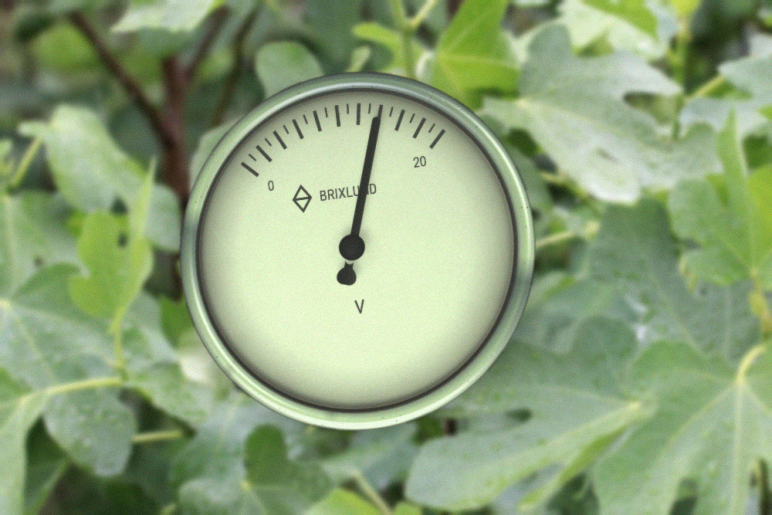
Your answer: 14 (V)
